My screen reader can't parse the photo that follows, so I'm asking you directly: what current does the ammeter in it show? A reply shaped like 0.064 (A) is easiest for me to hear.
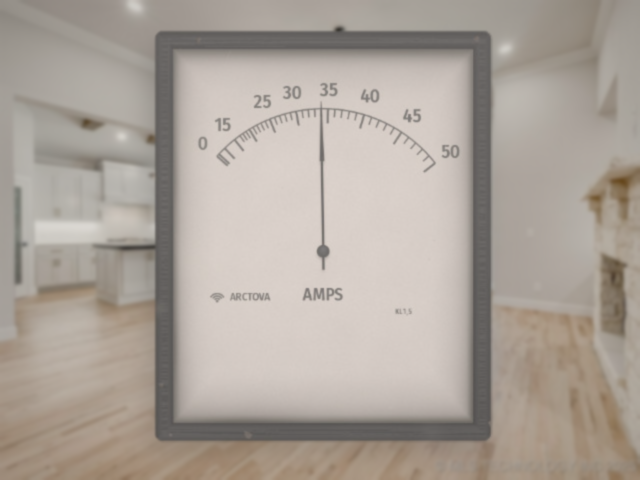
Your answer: 34 (A)
